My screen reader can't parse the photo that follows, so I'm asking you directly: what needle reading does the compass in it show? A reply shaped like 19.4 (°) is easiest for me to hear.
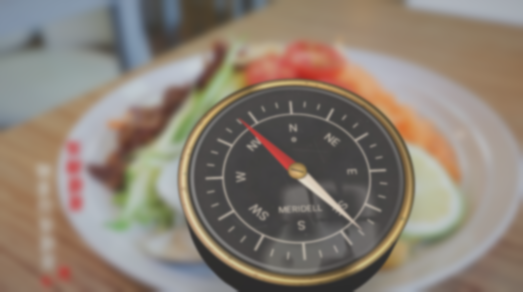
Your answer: 320 (°)
